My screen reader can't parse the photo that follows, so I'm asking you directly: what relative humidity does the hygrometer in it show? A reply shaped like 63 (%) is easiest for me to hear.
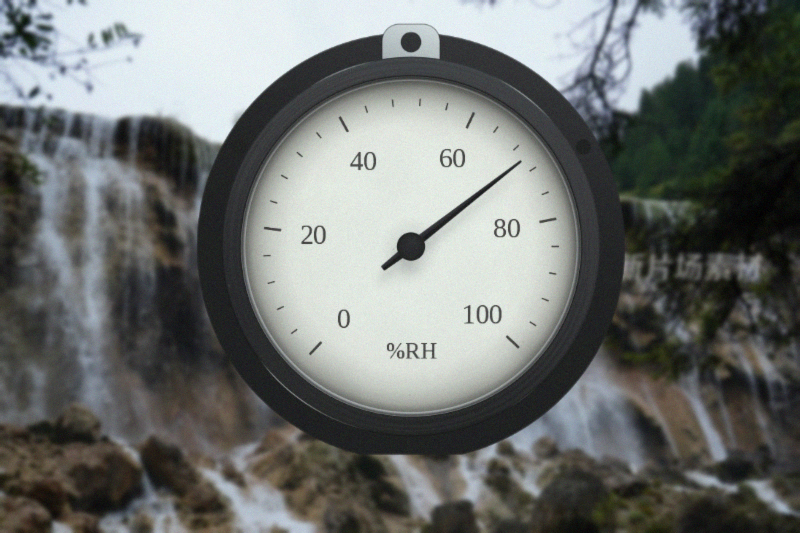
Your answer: 70 (%)
